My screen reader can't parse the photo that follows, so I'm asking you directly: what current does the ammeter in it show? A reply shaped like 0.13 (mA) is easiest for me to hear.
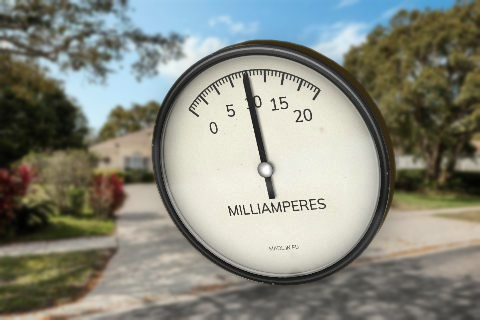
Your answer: 10 (mA)
